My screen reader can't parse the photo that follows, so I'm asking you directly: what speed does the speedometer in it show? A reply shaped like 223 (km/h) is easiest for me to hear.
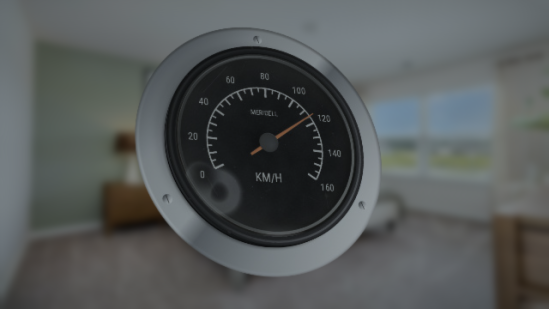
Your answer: 115 (km/h)
